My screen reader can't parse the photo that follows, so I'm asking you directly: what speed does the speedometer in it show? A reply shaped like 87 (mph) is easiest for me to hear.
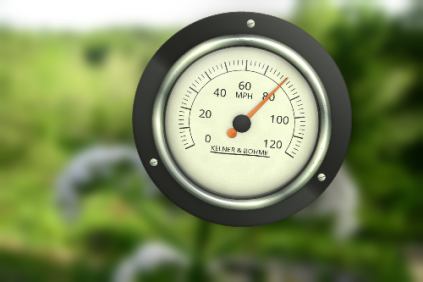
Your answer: 80 (mph)
